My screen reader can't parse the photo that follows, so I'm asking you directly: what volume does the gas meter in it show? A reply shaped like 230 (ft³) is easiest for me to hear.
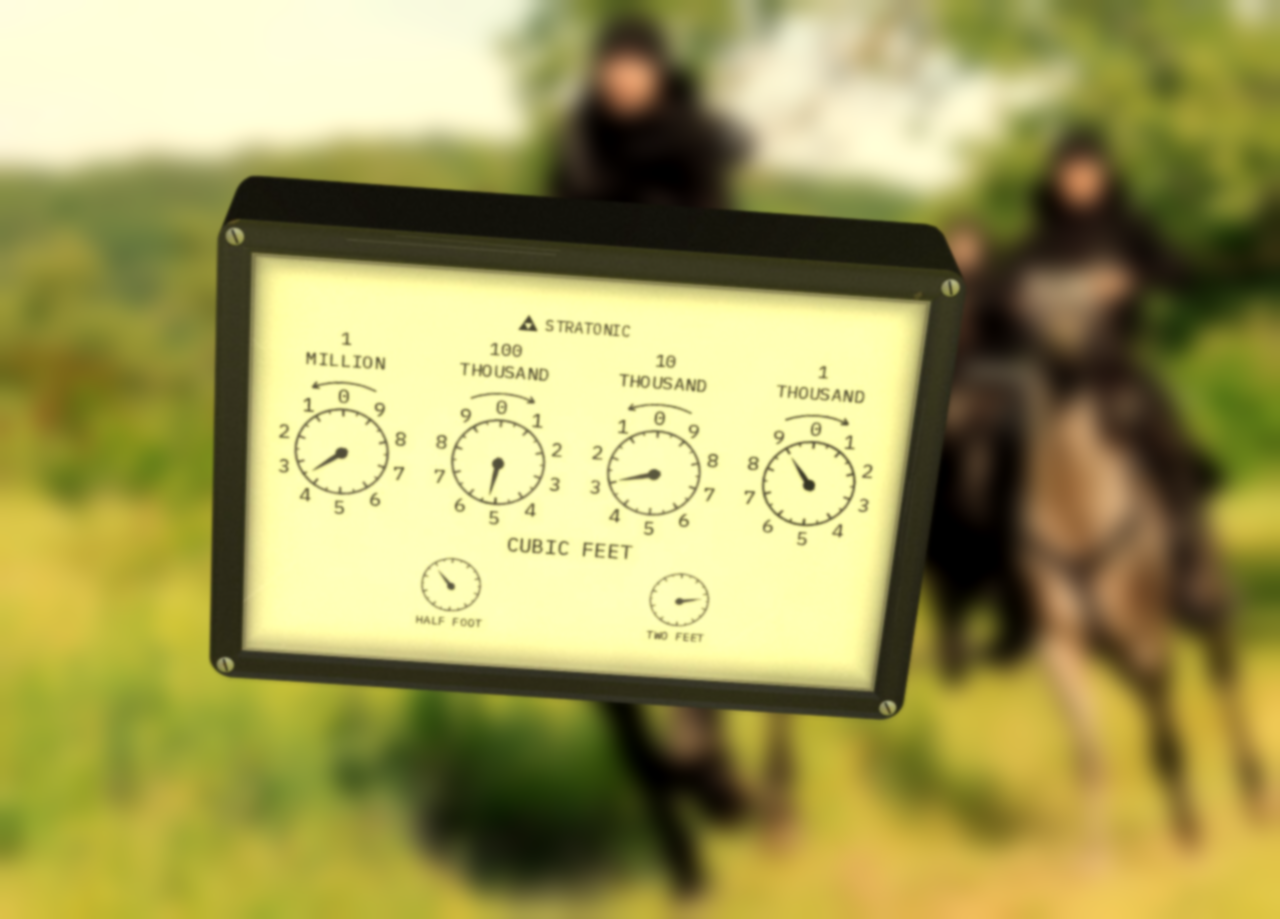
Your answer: 352900 (ft³)
